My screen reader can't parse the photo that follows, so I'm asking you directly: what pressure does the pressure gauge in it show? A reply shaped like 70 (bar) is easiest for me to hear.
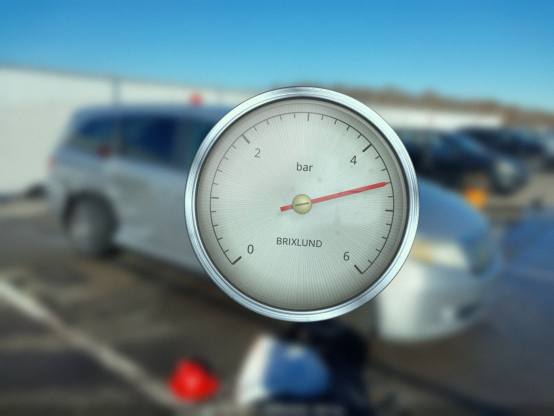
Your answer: 4.6 (bar)
